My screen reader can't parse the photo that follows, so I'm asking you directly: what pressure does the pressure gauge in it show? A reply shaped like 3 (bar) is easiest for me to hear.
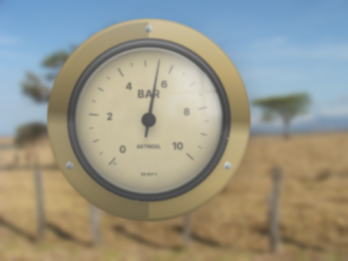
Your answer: 5.5 (bar)
